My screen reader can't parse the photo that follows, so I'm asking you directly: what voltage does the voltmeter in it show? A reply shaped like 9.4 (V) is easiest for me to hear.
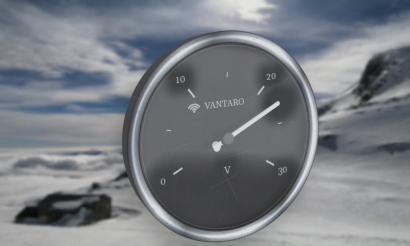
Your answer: 22.5 (V)
